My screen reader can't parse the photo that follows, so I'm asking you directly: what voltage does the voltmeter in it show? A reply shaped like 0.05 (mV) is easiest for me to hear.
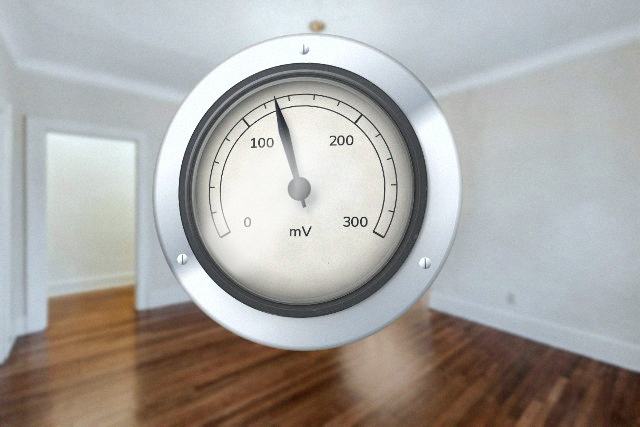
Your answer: 130 (mV)
